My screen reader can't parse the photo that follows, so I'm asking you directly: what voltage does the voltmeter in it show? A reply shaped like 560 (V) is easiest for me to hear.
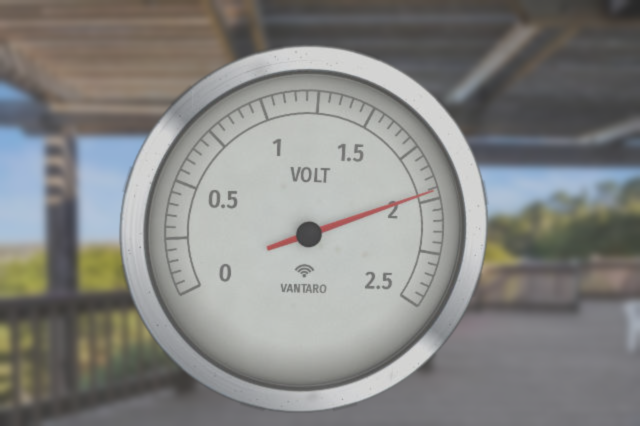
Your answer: 1.95 (V)
